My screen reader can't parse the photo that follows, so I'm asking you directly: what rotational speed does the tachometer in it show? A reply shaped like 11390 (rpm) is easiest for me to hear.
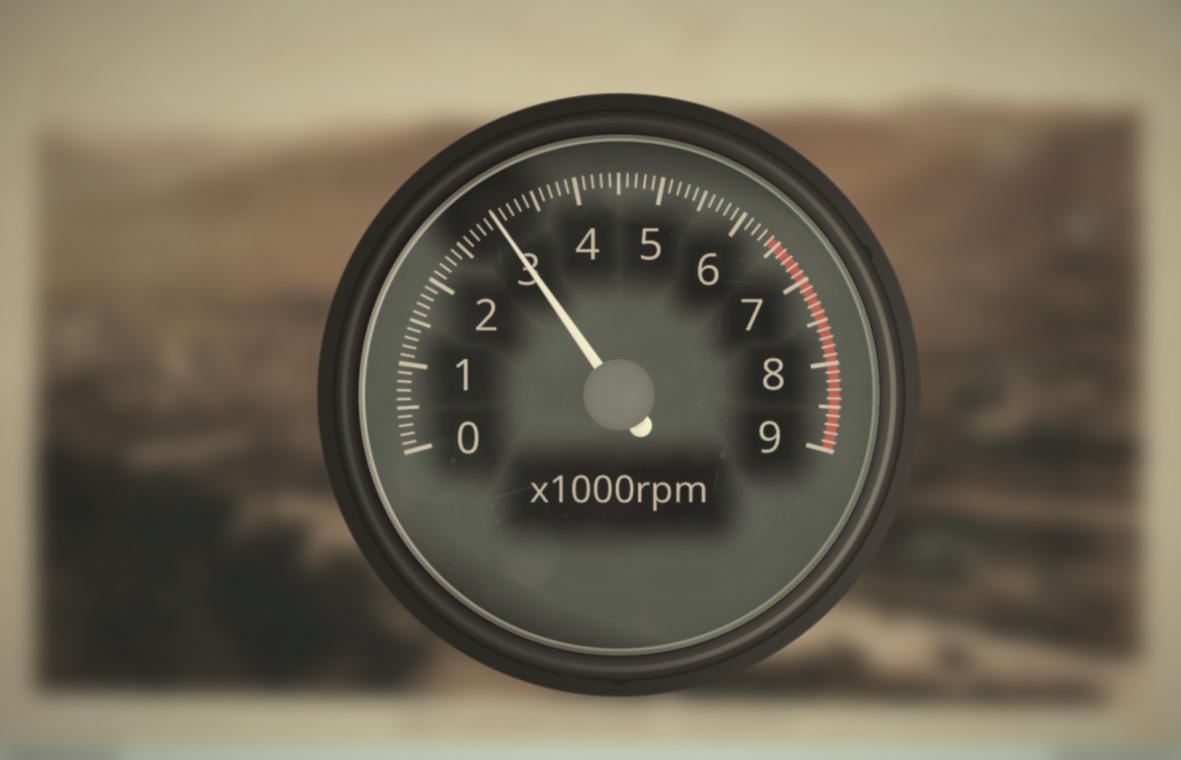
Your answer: 3000 (rpm)
